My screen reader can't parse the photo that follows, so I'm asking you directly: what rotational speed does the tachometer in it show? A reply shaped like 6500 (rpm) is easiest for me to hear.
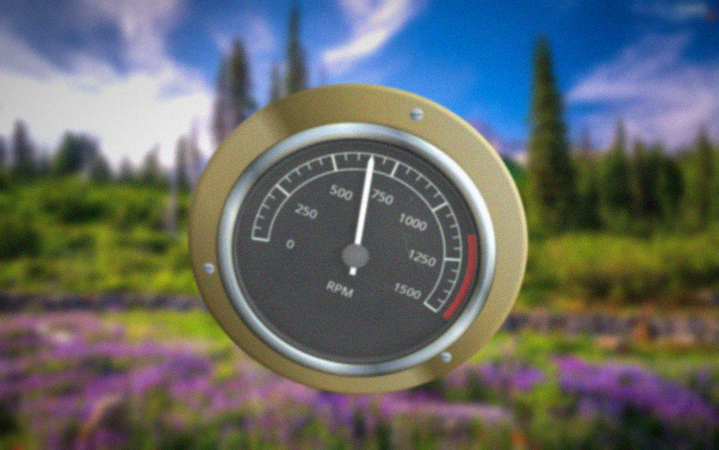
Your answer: 650 (rpm)
